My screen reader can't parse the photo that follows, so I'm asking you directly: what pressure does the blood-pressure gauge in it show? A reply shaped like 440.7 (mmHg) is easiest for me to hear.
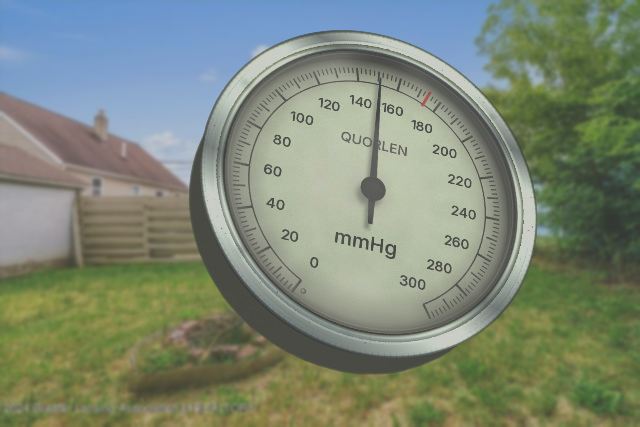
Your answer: 150 (mmHg)
